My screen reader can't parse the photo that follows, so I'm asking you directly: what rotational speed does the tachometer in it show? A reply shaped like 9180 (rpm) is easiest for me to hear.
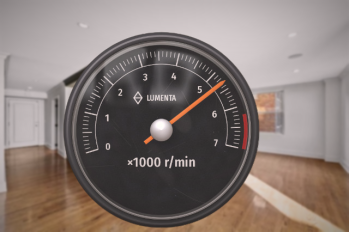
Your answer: 5300 (rpm)
